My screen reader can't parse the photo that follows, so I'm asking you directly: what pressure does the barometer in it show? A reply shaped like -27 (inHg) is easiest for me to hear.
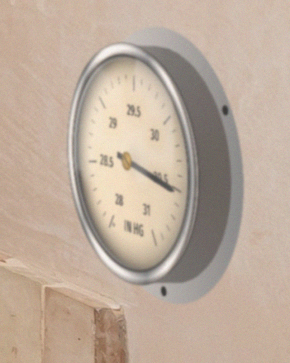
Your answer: 30.5 (inHg)
